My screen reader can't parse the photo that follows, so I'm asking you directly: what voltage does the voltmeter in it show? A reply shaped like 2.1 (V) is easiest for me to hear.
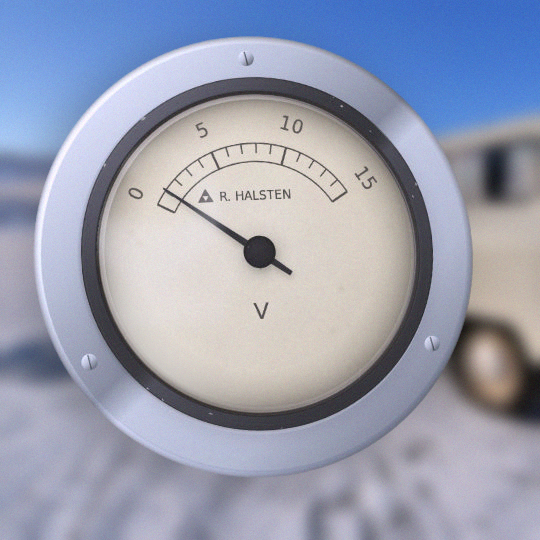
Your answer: 1 (V)
